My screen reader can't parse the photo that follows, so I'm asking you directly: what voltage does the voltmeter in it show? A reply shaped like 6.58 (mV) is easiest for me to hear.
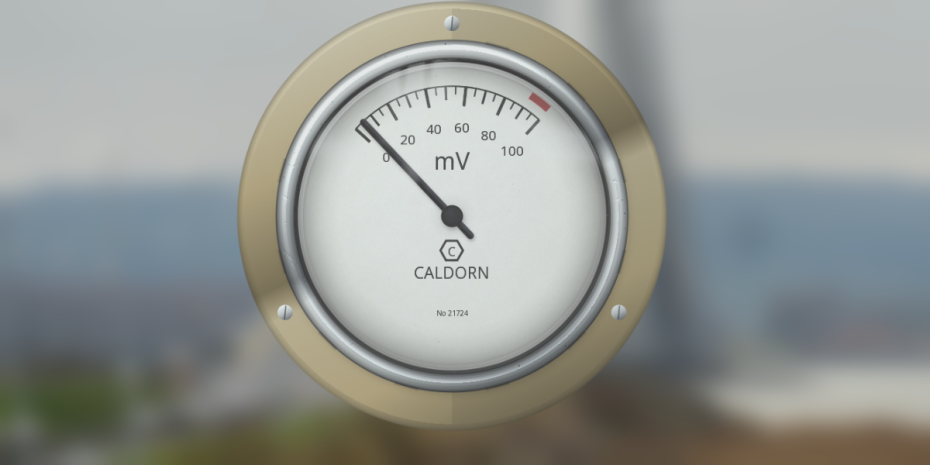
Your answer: 5 (mV)
